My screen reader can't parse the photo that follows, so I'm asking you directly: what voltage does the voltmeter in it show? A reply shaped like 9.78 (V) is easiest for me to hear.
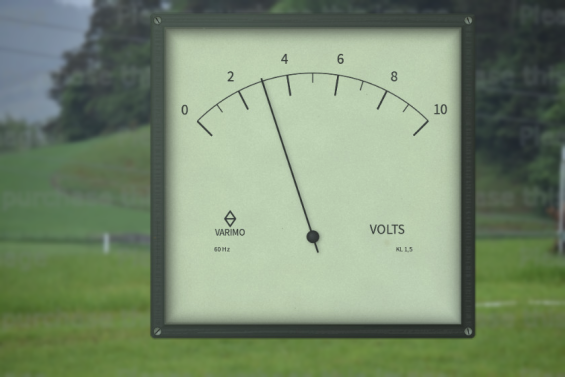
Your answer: 3 (V)
